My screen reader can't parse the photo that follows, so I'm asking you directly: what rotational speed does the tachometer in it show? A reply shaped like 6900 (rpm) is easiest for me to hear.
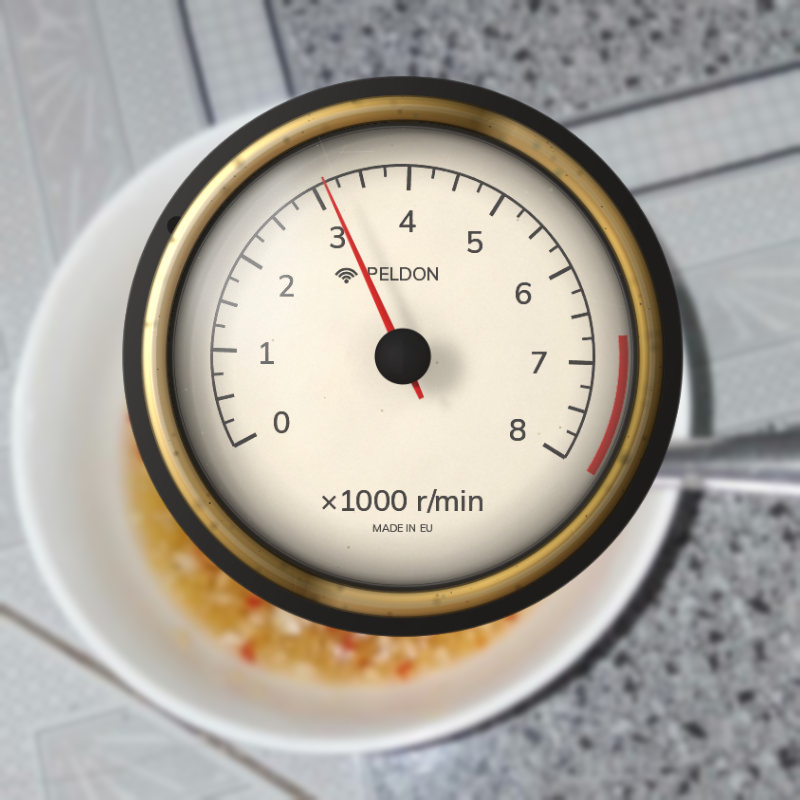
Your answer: 3125 (rpm)
